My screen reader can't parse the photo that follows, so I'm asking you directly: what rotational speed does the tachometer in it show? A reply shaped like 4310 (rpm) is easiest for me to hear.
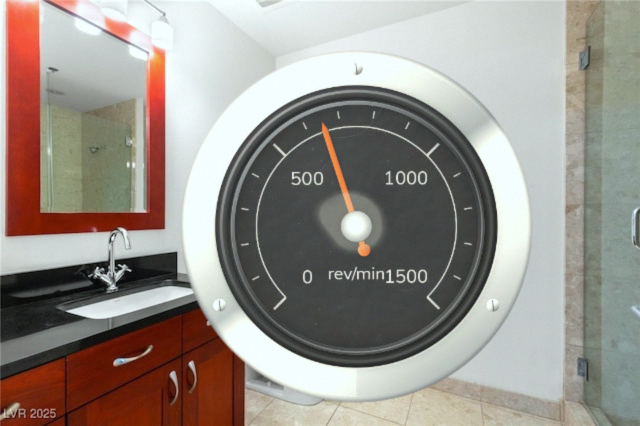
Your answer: 650 (rpm)
